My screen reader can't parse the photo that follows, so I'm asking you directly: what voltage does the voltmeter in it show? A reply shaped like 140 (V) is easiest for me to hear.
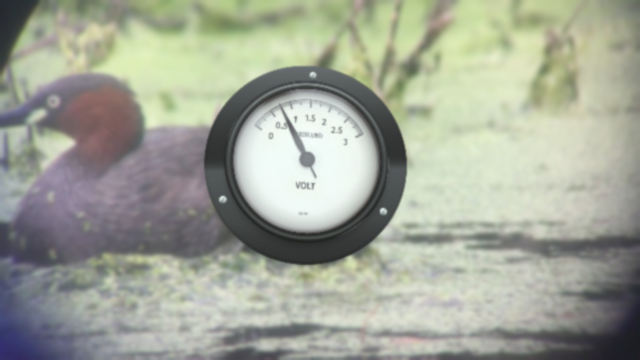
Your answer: 0.75 (V)
